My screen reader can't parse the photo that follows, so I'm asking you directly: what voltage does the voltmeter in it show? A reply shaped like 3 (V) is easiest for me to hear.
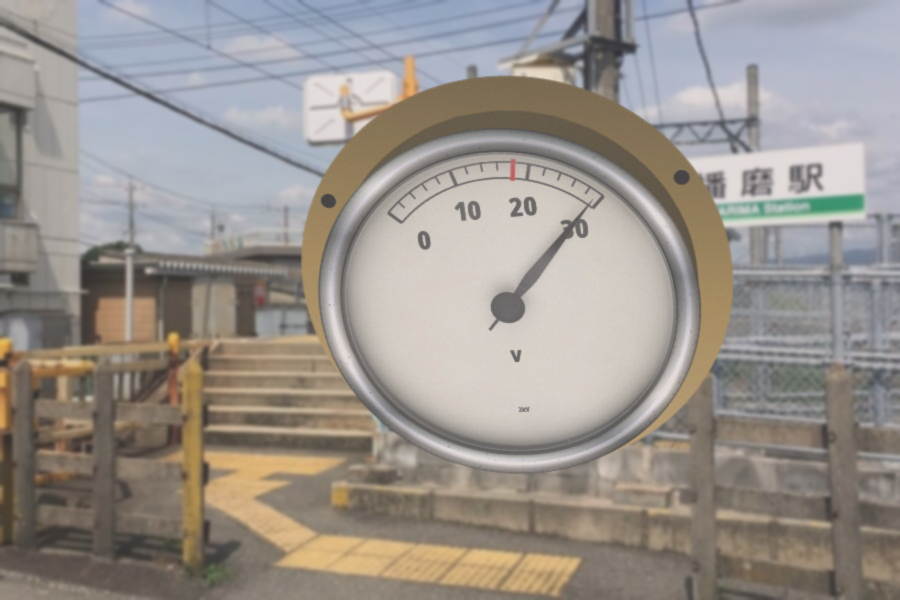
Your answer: 29 (V)
